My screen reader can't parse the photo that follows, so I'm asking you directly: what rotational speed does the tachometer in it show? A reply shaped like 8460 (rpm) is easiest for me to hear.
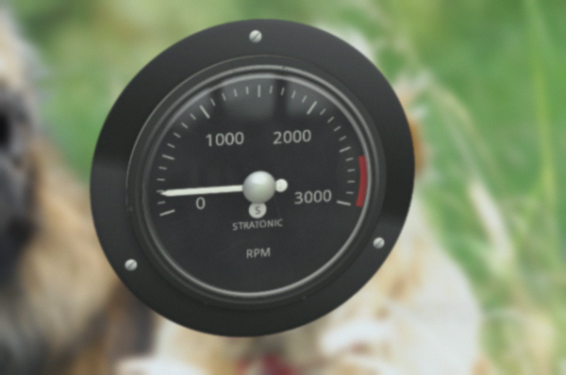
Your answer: 200 (rpm)
